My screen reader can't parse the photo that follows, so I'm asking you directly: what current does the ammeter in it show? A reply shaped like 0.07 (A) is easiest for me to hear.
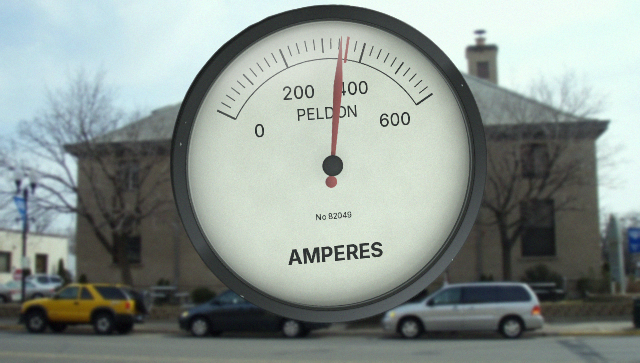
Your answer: 340 (A)
